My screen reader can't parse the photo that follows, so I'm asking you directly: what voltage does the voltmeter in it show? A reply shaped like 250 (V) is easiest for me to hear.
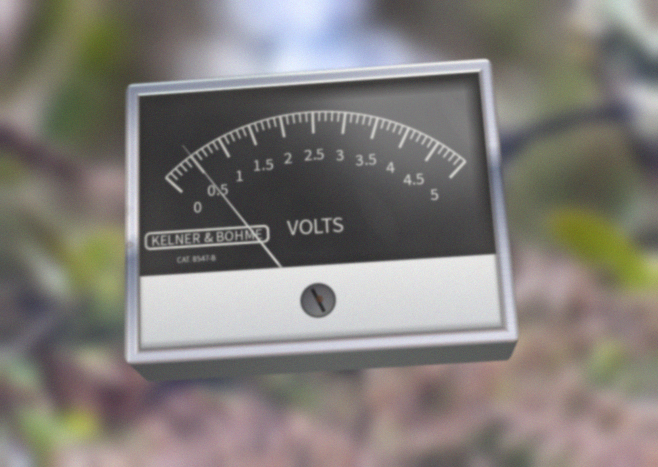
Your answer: 0.5 (V)
